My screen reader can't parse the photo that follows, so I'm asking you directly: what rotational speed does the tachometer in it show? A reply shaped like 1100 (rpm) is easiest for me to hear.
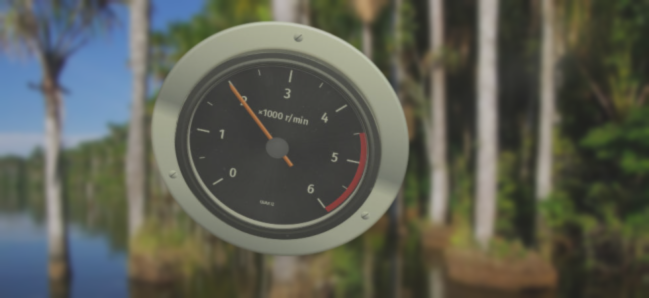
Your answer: 2000 (rpm)
